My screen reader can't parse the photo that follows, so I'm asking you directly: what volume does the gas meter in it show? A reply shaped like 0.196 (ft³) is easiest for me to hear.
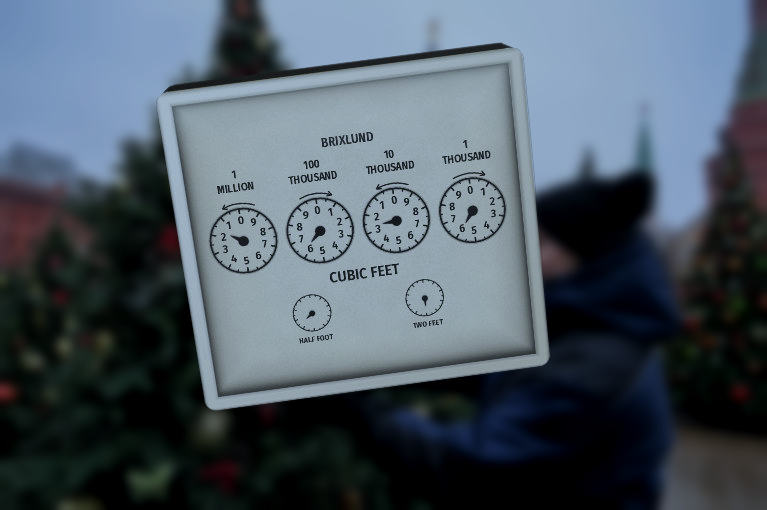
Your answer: 162600 (ft³)
